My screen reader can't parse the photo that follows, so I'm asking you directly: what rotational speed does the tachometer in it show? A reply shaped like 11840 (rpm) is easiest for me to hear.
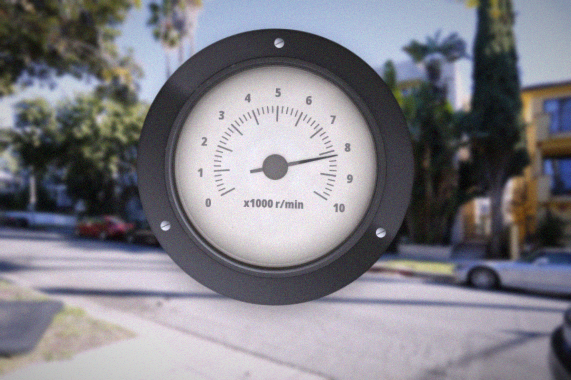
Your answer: 8200 (rpm)
